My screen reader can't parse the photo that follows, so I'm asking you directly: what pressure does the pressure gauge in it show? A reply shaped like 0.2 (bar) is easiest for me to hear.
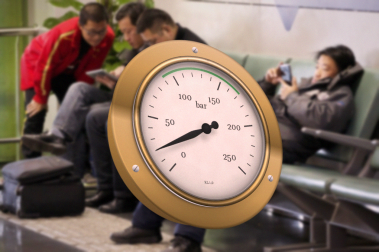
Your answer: 20 (bar)
